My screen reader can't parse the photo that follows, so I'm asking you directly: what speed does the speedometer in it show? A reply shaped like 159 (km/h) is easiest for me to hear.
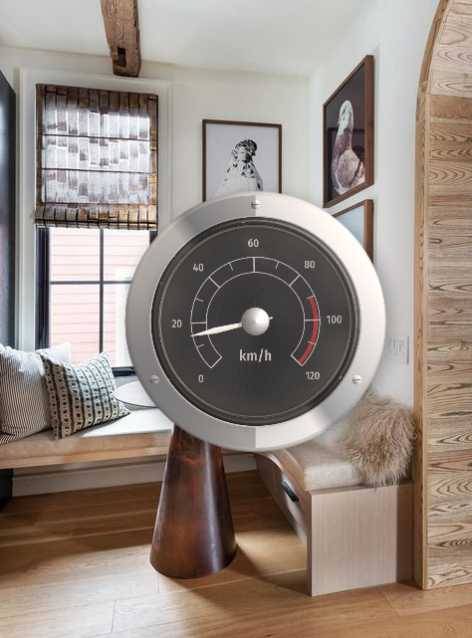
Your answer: 15 (km/h)
